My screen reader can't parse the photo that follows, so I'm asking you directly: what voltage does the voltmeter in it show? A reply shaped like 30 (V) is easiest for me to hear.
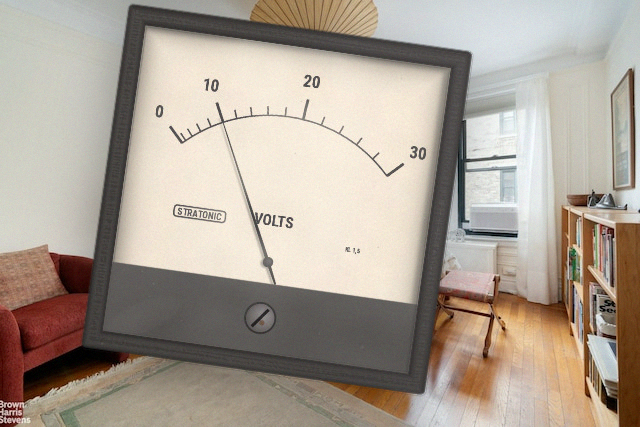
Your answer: 10 (V)
